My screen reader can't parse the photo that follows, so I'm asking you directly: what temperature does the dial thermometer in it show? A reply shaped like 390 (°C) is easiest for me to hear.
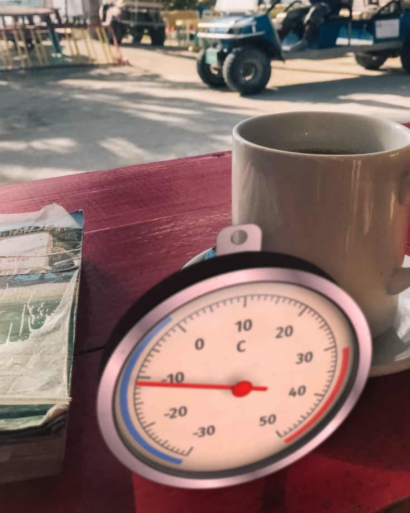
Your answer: -10 (°C)
